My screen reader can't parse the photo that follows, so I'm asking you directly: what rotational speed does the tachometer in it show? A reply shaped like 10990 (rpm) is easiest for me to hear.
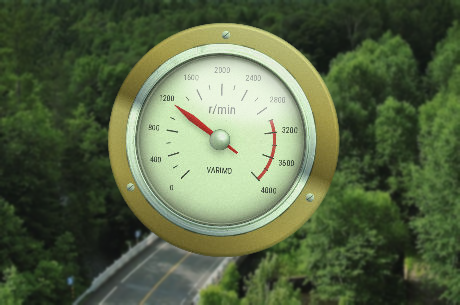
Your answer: 1200 (rpm)
